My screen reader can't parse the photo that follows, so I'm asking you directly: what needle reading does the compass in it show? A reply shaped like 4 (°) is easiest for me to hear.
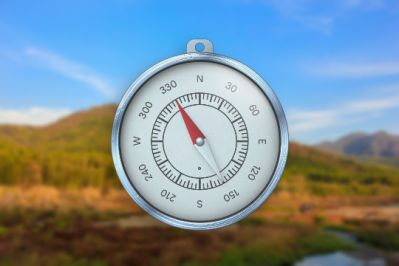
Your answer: 330 (°)
